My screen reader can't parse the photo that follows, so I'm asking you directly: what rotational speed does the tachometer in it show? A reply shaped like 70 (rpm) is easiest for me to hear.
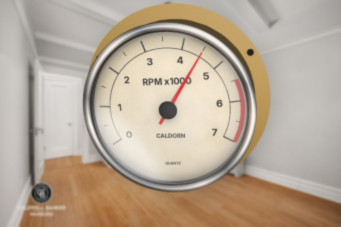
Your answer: 4500 (rpm)
